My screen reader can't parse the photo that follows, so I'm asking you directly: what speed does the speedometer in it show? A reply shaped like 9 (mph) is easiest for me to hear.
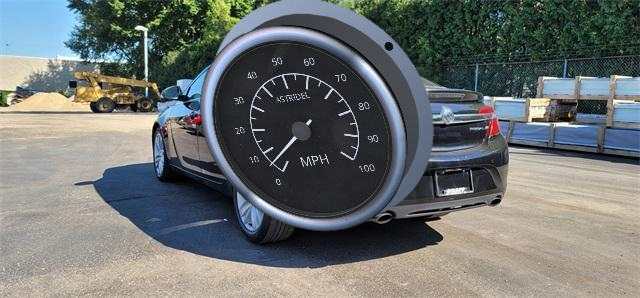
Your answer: 5 (mph)
